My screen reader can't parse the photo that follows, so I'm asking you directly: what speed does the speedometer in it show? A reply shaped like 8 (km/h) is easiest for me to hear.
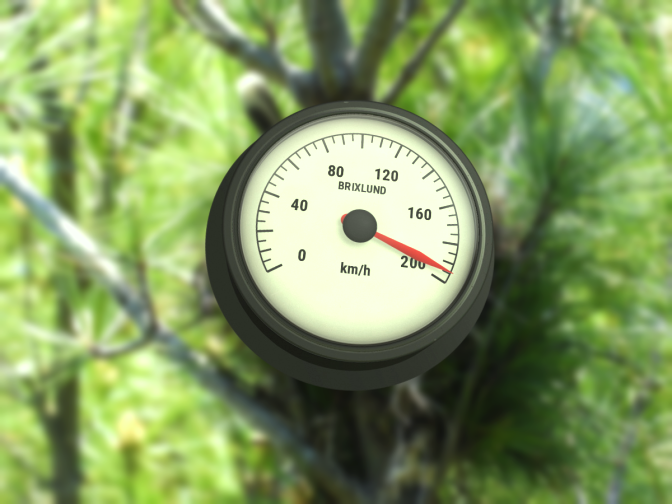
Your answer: 195 (km/h)
